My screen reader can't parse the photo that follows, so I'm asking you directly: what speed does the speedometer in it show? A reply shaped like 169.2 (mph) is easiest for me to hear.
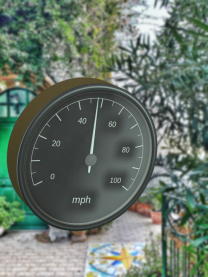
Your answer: 47.5 (mph)
